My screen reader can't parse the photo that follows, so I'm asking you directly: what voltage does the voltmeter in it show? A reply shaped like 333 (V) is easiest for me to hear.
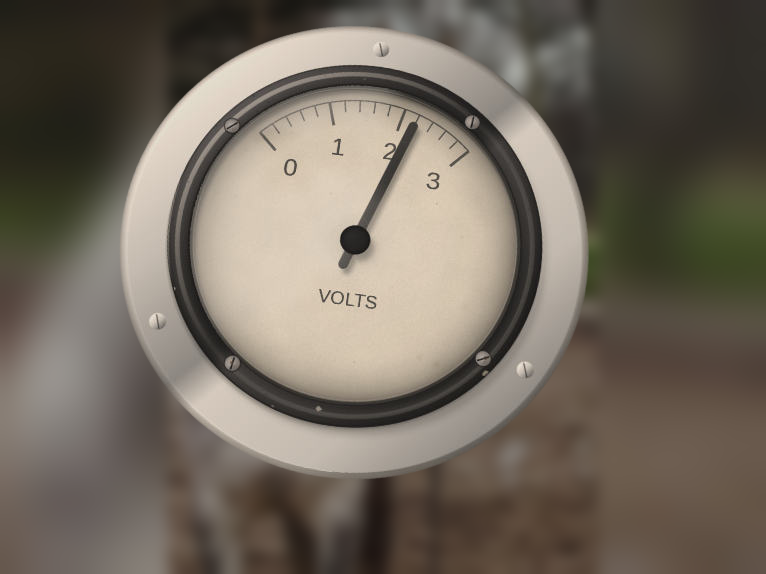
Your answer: 2.2 (V)
